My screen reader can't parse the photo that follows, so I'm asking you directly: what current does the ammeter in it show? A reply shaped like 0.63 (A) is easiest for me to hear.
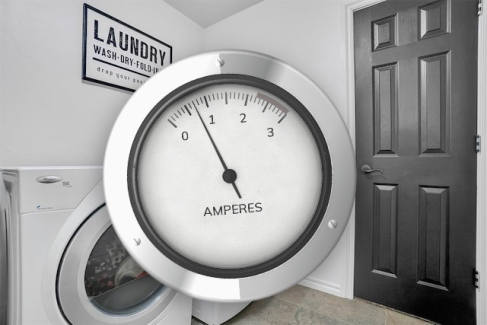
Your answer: 0.7 (A)
